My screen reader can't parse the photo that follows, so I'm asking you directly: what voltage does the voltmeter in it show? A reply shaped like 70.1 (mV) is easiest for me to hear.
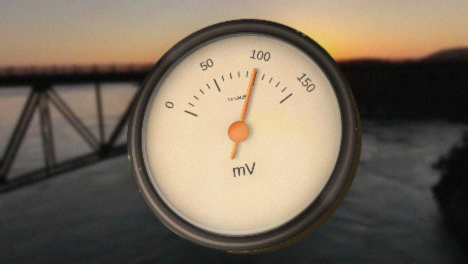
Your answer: 100 (mV)
